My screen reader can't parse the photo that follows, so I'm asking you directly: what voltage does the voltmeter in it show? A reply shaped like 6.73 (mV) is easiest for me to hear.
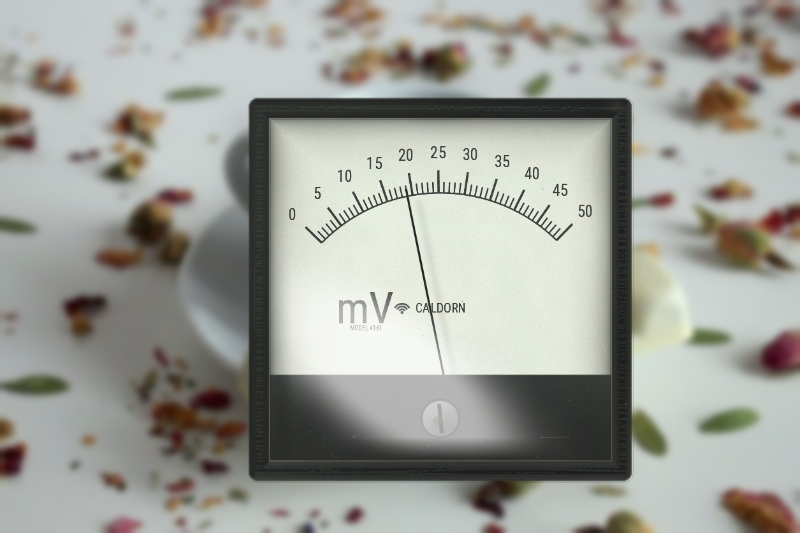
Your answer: 19 (mV)
